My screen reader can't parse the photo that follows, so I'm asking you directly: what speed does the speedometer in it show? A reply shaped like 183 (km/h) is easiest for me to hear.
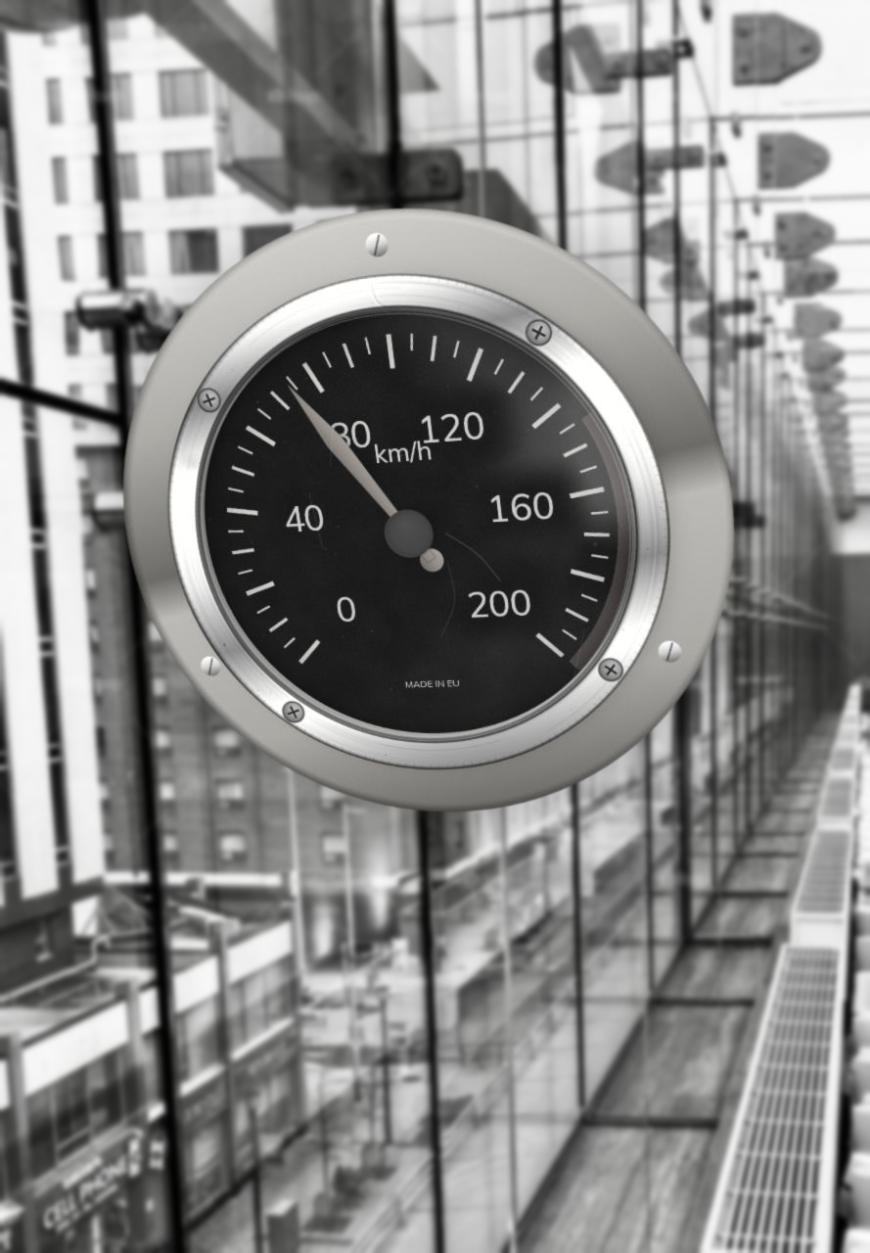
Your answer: 75 (km/h)
